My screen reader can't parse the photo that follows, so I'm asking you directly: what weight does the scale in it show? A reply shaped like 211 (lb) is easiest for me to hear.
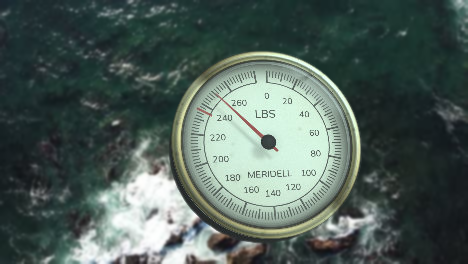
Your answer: 250 (lb)
